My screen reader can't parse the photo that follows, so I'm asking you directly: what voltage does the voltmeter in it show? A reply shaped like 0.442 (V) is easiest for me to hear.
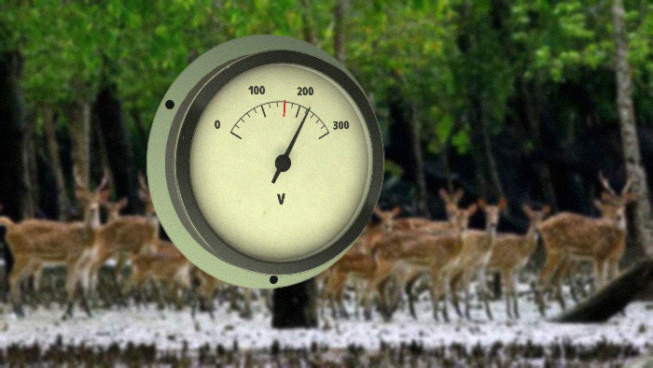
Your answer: 220 (V)
